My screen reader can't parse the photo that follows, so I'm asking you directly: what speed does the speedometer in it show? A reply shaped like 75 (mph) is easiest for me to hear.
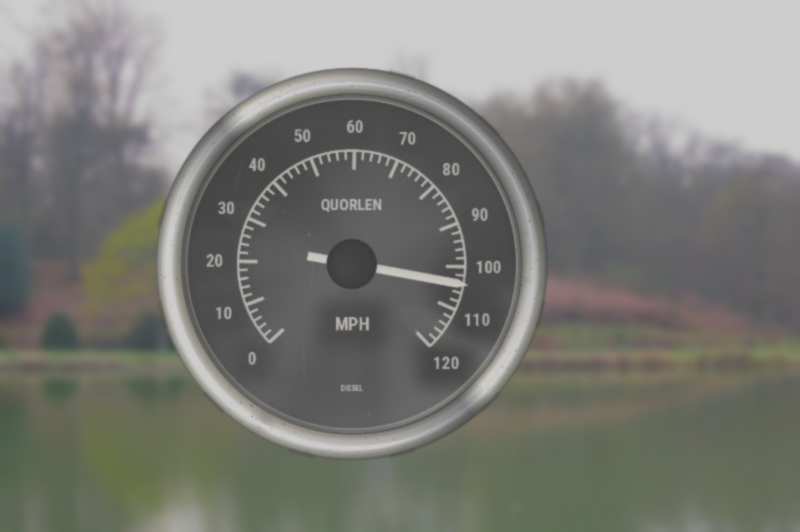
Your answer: 104 (mph)
